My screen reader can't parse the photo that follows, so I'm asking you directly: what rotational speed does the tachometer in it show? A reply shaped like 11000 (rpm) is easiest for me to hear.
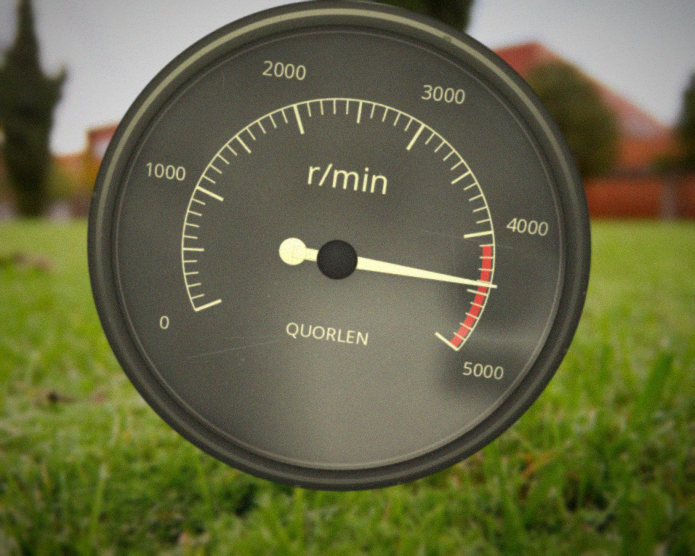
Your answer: 4400 (rpm)
